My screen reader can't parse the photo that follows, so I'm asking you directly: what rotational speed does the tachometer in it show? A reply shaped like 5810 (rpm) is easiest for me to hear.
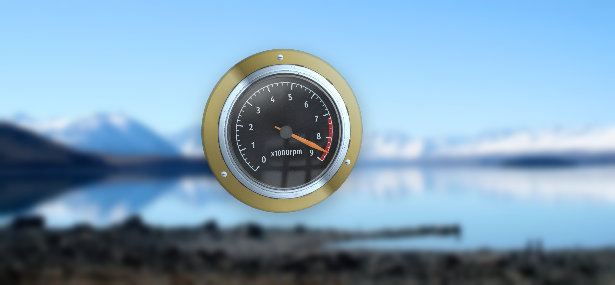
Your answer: 8600 (rpm)
